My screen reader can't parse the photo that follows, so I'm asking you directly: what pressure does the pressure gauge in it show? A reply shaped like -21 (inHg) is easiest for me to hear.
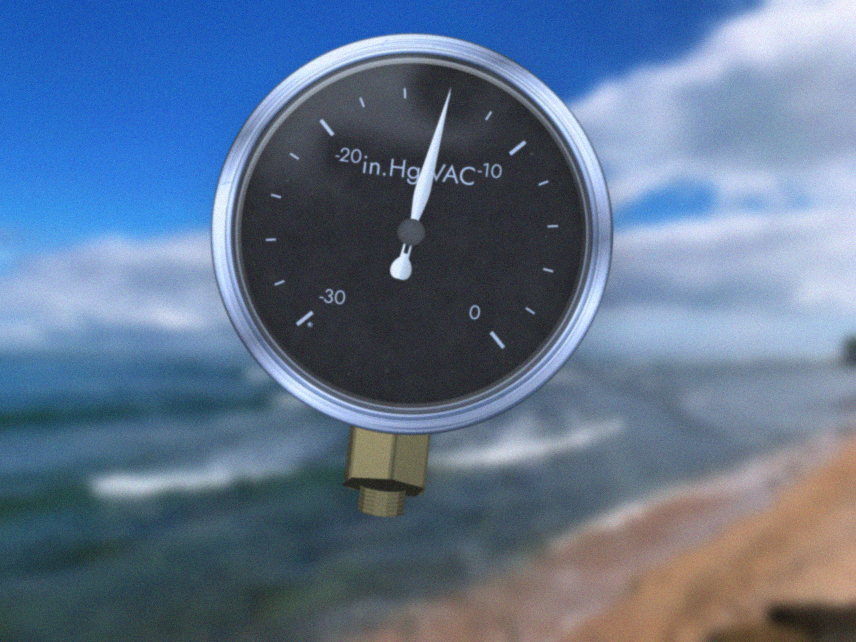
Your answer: -14 (inHg)
